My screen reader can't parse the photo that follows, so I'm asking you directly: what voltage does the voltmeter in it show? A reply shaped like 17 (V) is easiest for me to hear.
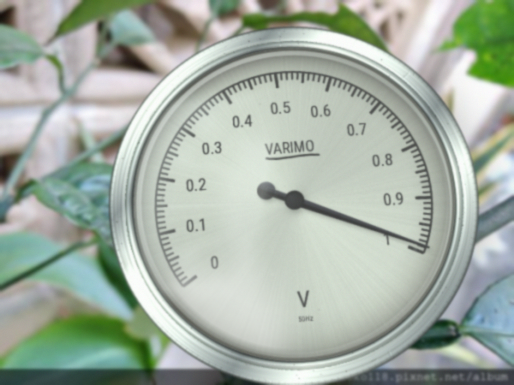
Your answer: 0.99 (V)
